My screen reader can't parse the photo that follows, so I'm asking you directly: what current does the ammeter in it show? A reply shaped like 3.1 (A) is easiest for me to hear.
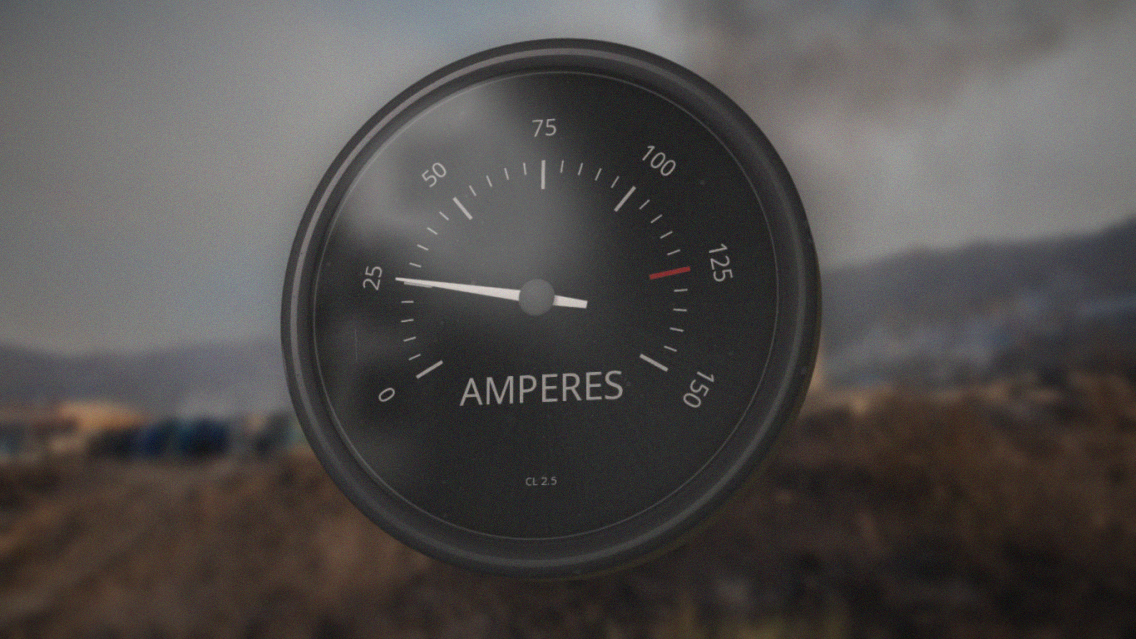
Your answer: 25 (A)
